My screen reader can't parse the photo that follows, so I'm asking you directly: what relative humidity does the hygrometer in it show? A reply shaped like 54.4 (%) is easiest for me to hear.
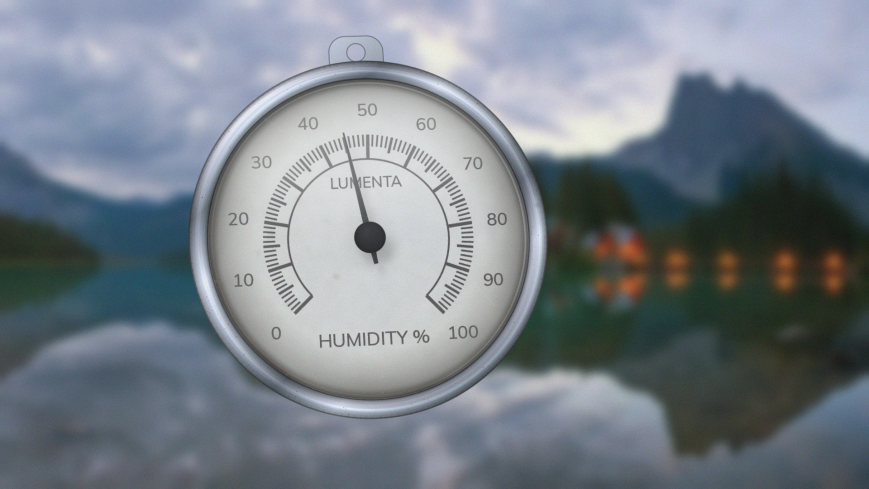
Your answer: 45 (%)
